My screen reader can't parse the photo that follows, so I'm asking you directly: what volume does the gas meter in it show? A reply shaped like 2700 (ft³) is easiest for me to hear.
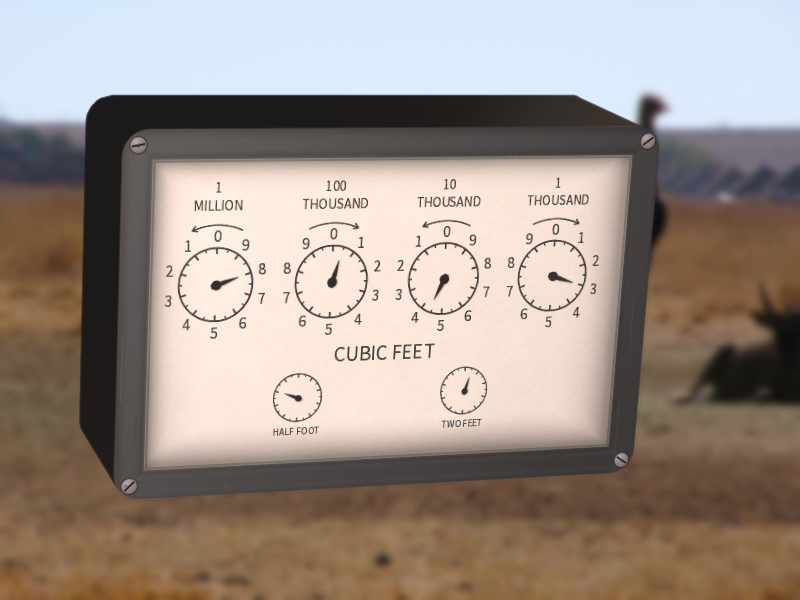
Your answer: 804300 (ft³)
